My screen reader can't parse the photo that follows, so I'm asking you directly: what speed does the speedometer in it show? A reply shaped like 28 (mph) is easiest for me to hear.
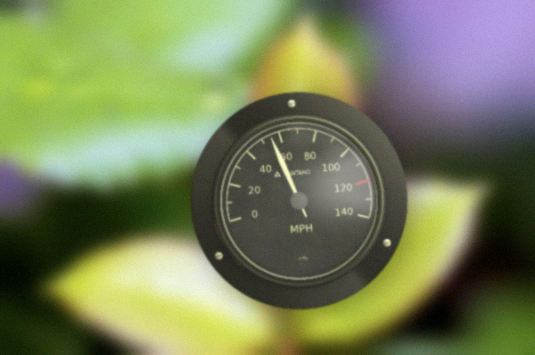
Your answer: 55 (mph)
